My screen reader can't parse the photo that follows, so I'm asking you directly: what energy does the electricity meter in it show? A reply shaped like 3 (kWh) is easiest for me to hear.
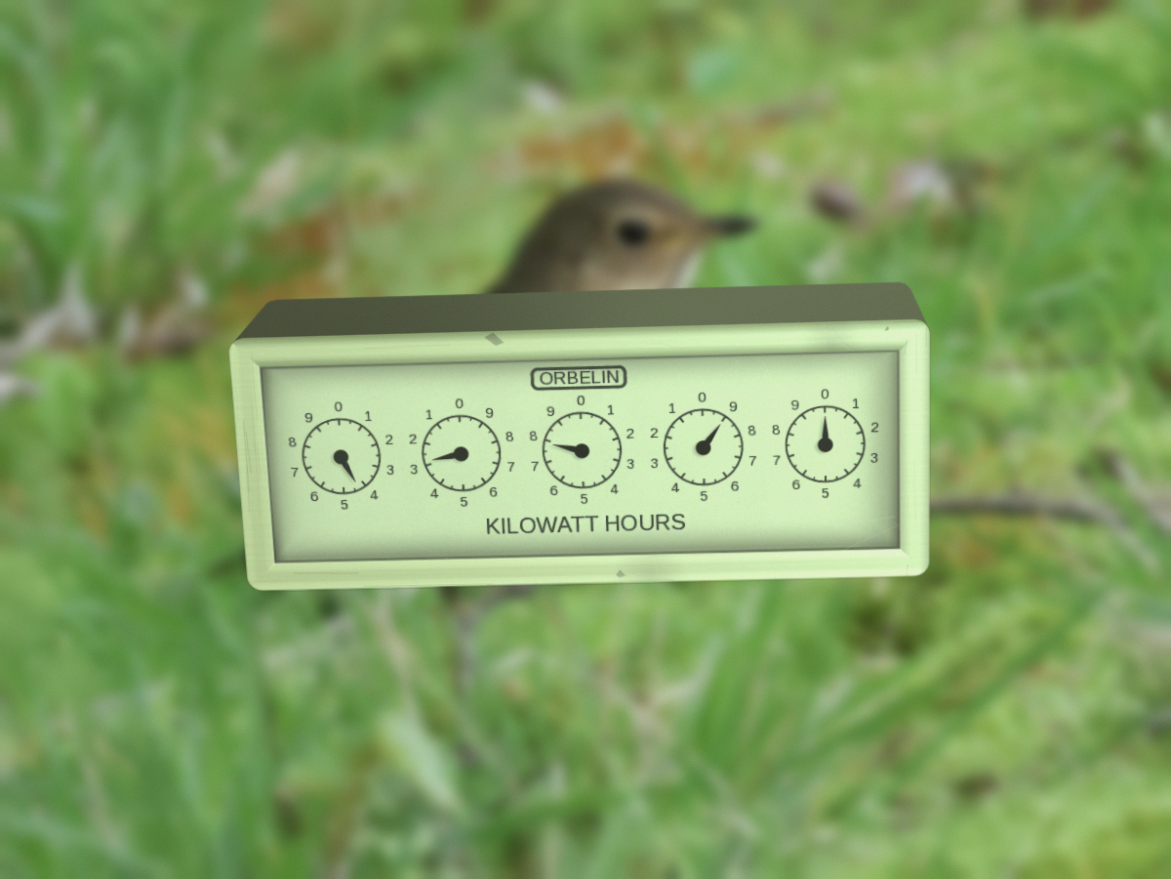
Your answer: 42790 (kWh)
